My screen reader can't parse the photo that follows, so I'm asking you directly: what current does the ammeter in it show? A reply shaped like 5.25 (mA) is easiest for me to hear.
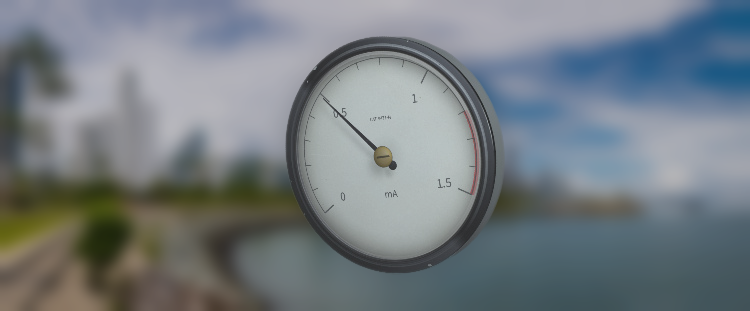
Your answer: 0.5 (mA)
